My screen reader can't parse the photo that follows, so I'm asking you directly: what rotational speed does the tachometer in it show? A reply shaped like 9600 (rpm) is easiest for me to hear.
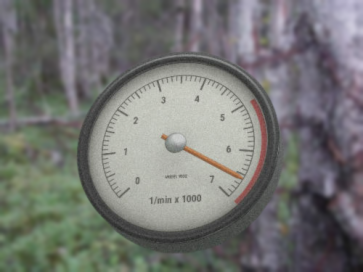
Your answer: 6600 (rpm)
